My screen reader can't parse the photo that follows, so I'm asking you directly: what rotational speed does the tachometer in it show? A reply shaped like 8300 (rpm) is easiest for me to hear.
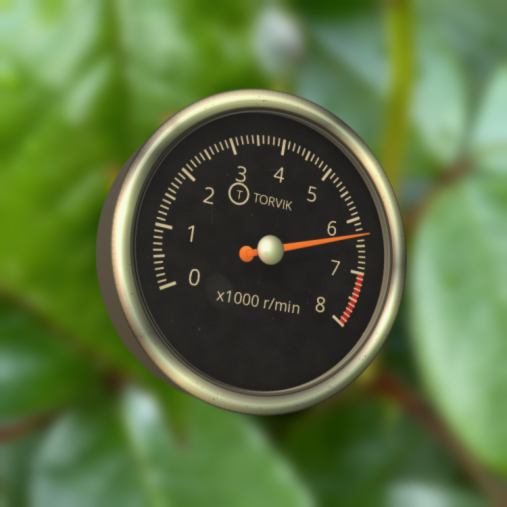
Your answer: 6300 (rpm)
